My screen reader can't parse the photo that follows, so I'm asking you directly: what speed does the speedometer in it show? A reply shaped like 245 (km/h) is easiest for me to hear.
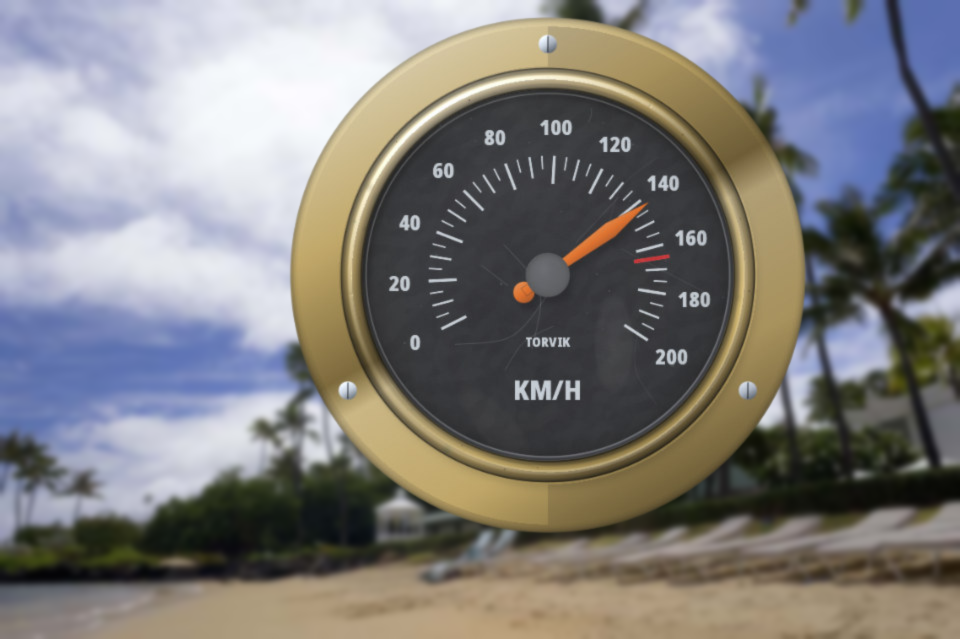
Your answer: 142.5 (km/h)
